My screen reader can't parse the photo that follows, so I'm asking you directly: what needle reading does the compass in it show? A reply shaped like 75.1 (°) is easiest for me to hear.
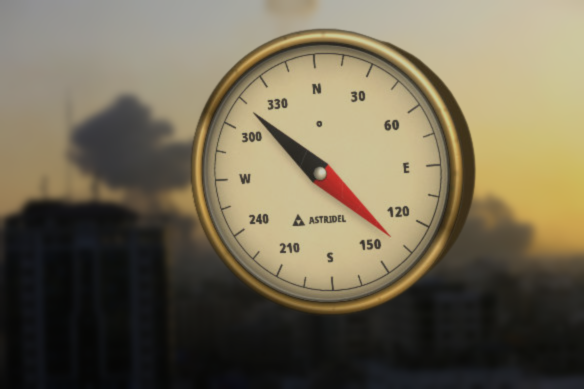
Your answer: 135 (°)
